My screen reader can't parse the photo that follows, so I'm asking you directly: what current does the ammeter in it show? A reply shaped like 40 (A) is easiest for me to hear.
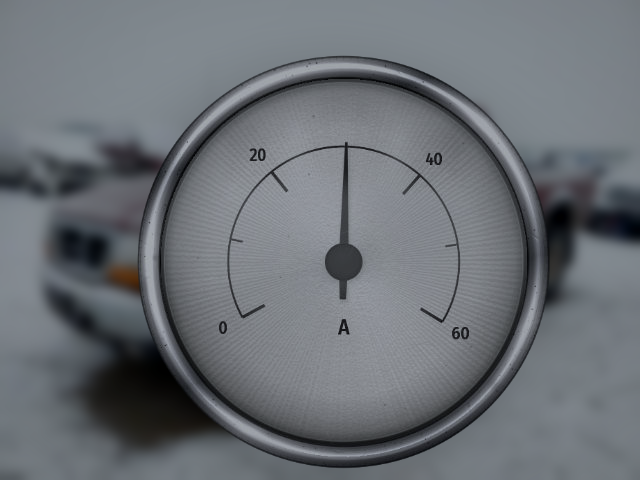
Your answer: 30 (A)
